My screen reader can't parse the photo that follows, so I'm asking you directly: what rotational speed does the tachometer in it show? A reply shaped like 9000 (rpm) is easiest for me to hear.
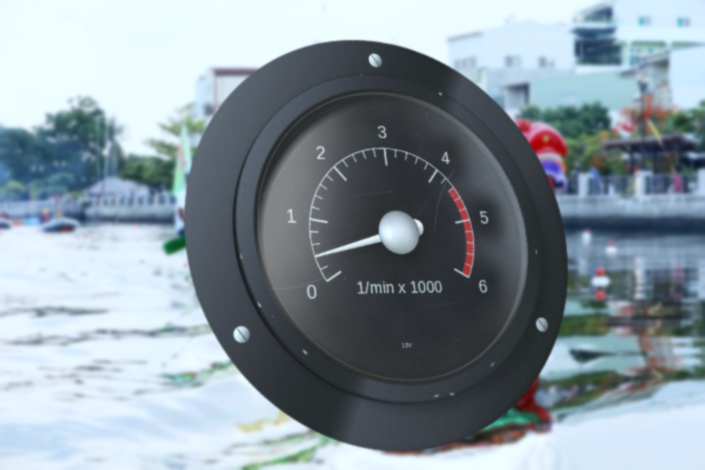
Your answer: 400 (rpm)
